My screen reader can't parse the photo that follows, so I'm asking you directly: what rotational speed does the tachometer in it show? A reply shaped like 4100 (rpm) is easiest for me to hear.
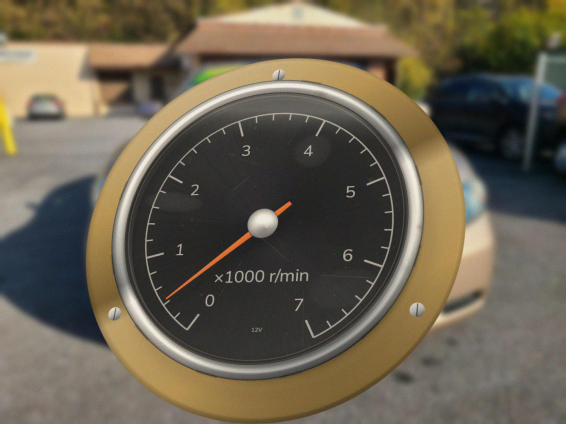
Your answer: 400 (rpm)
